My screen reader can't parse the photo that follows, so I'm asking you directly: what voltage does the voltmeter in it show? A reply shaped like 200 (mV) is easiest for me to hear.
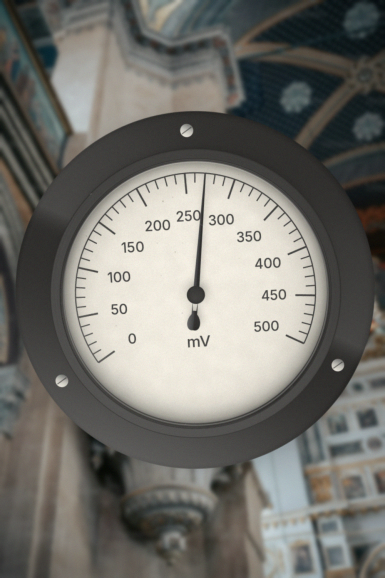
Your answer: 270 (mV)
